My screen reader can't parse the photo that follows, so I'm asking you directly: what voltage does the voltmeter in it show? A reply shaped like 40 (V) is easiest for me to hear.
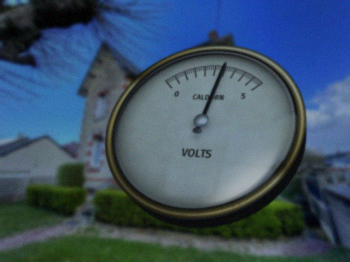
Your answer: 3 (V)
